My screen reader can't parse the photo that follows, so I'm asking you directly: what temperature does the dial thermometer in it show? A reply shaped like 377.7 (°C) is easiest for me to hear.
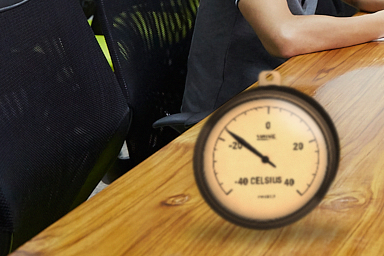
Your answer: -16 (°C)
